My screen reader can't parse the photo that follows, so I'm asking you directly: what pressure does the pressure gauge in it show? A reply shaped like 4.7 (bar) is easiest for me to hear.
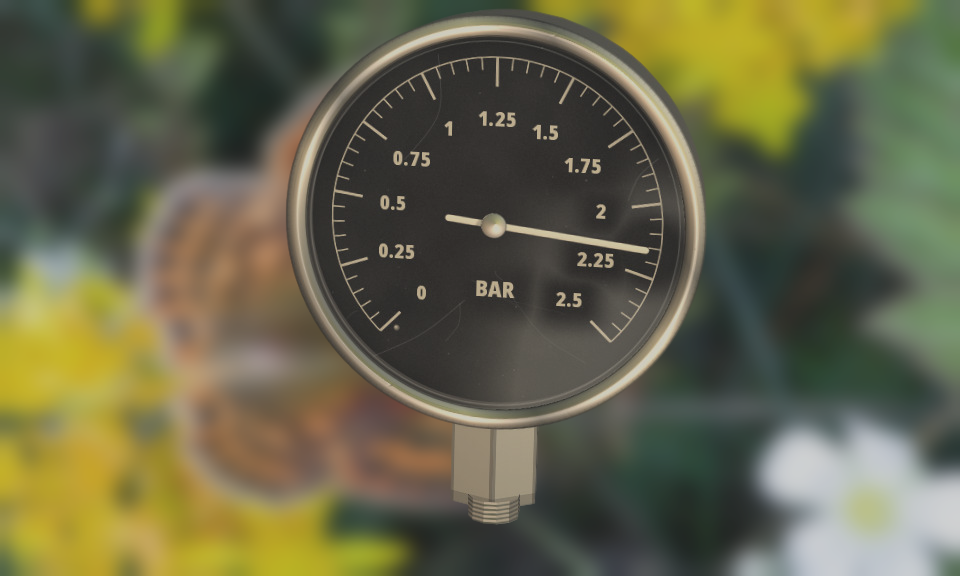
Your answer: 2.15 (bar)
